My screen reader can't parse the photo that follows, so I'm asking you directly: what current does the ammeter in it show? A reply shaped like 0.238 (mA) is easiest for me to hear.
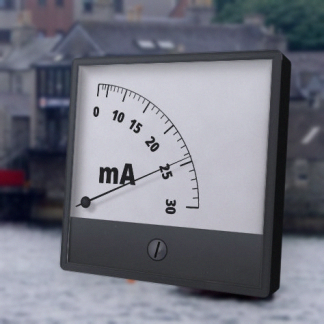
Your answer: 24.5 (mA)
